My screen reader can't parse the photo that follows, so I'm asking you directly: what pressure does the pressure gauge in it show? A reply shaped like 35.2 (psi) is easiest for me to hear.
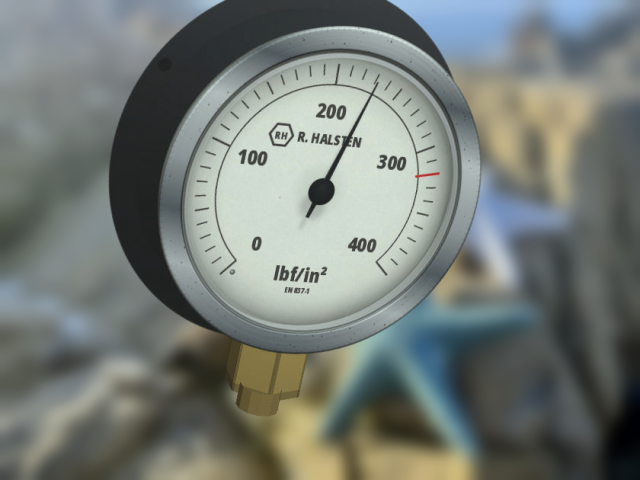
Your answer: 230 (psi)
